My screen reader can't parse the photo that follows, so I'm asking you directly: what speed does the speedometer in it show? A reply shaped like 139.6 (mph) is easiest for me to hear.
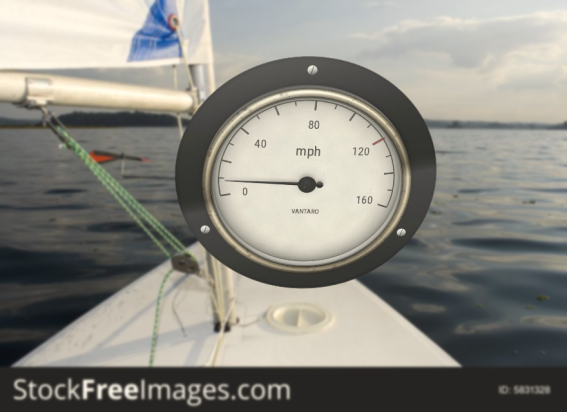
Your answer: 10 (mph)
